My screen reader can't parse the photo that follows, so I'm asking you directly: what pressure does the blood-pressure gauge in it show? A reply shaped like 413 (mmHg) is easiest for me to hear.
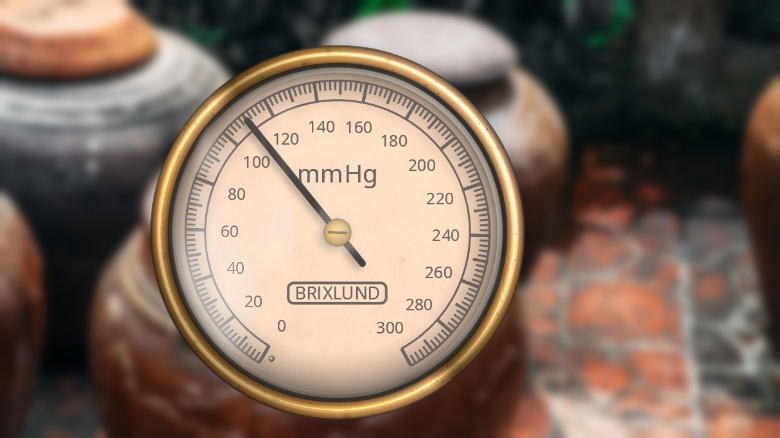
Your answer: 110 (mmHg)
